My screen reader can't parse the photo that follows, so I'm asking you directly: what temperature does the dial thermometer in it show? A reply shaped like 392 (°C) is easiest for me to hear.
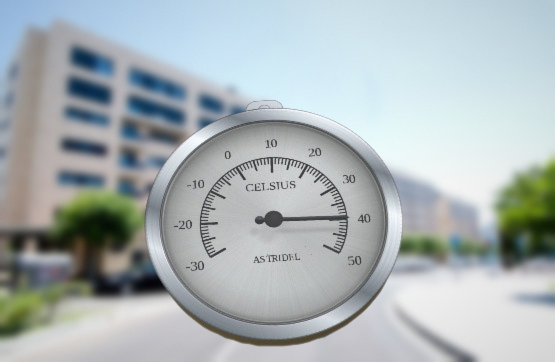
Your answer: 40 (°C)
